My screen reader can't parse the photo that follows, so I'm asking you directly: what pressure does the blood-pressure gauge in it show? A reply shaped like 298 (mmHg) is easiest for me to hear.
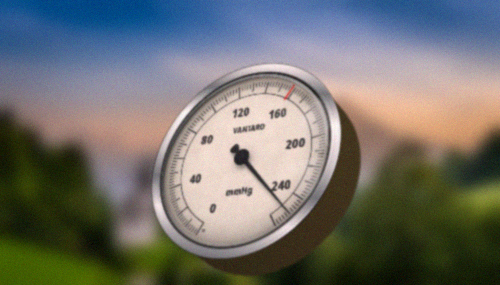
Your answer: 250 (mmHg)
